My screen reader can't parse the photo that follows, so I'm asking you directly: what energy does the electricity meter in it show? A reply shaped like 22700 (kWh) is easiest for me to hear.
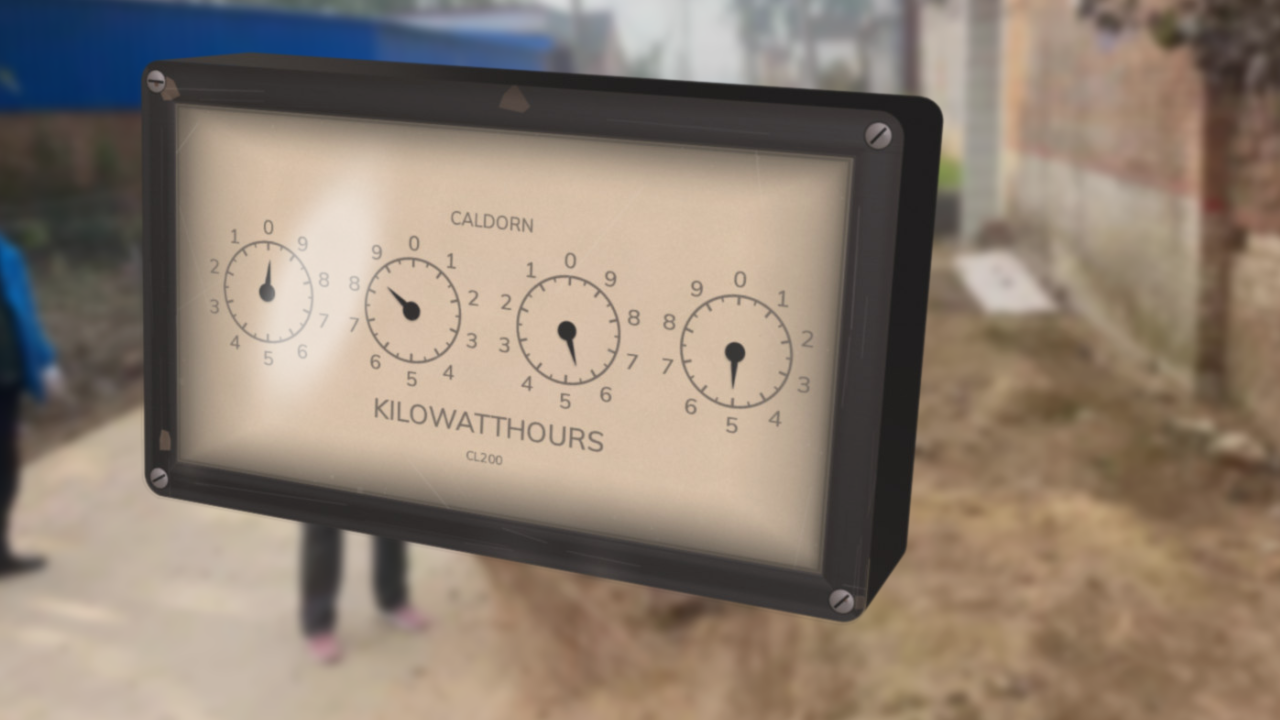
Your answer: 9855 (kWh)
